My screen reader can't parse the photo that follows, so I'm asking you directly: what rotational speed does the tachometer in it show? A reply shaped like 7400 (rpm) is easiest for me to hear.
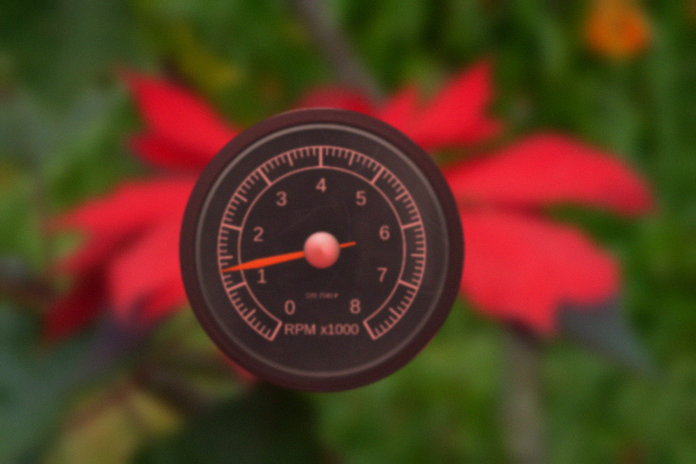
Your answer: 1300 (rpm)
